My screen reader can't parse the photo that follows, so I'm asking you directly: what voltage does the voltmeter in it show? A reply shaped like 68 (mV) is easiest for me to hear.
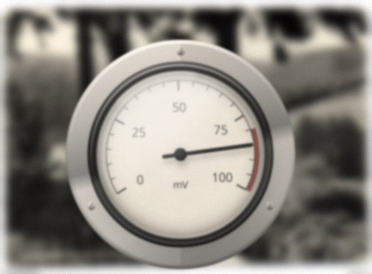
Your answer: 85 (mV)
